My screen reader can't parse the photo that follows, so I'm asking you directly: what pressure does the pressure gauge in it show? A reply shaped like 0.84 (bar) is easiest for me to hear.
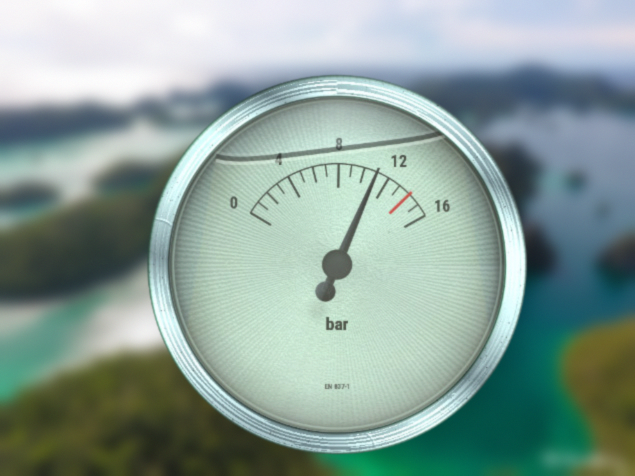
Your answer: 11 (bar)
